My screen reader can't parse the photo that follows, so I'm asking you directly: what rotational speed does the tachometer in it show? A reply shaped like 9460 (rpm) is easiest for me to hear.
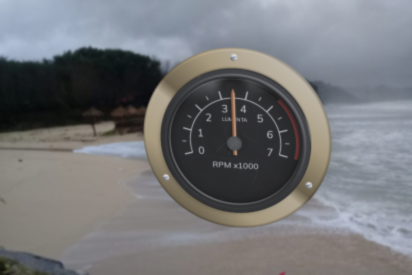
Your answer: 3500 (rpm)
